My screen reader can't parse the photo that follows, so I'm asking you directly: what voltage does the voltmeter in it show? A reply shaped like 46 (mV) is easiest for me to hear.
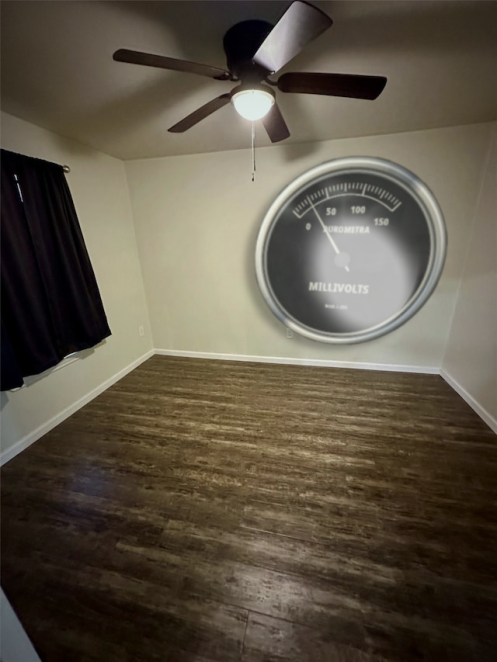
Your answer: 25 (mV)
